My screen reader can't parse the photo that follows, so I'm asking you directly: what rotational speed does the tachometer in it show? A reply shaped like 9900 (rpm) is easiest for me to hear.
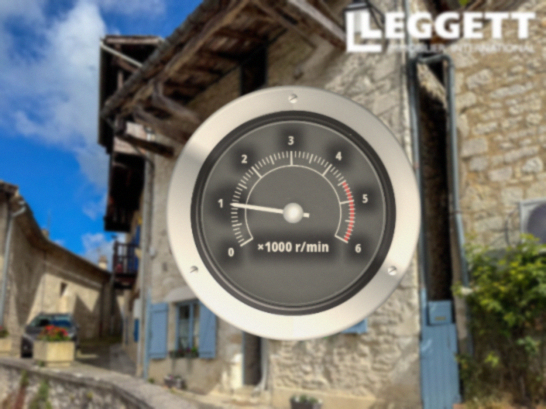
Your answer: 1000 (rpm)
